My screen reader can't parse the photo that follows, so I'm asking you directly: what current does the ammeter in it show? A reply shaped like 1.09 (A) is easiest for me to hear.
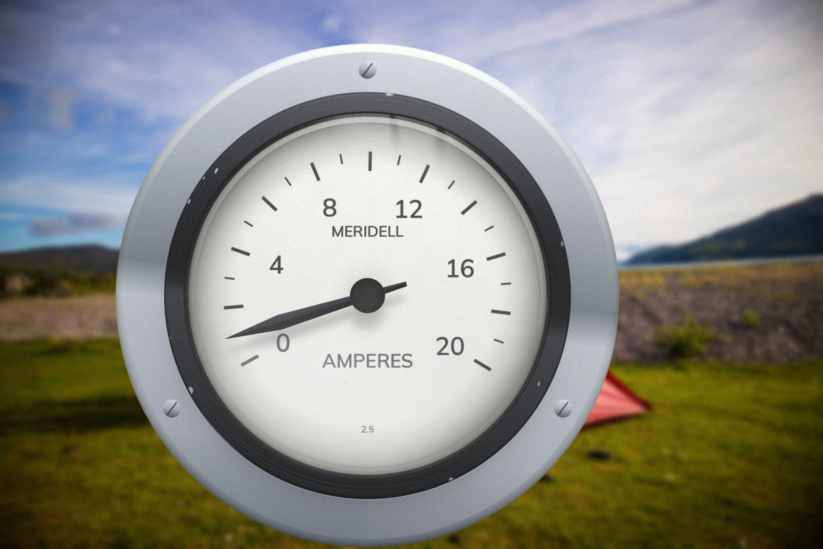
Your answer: 1 (A)
